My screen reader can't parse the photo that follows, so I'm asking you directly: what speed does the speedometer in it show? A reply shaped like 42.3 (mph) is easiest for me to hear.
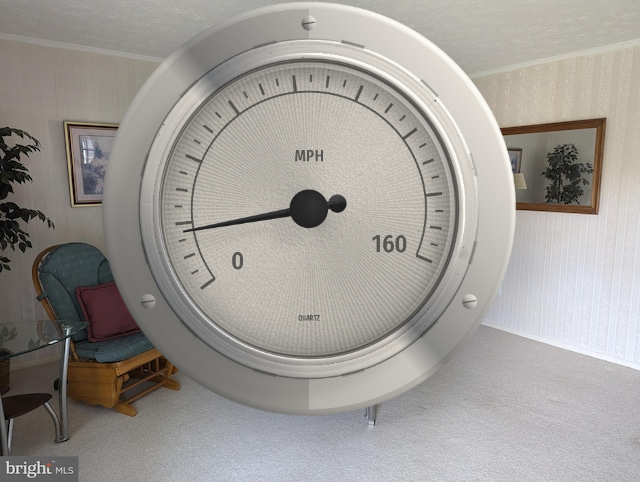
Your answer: 17.5 (mph)
